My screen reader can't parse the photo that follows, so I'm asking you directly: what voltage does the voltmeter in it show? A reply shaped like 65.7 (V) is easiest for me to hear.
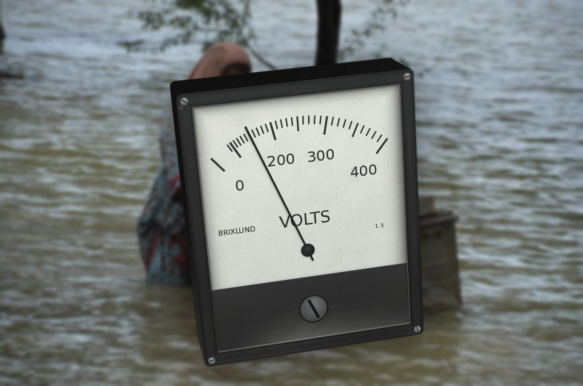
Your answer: 150 (V)
